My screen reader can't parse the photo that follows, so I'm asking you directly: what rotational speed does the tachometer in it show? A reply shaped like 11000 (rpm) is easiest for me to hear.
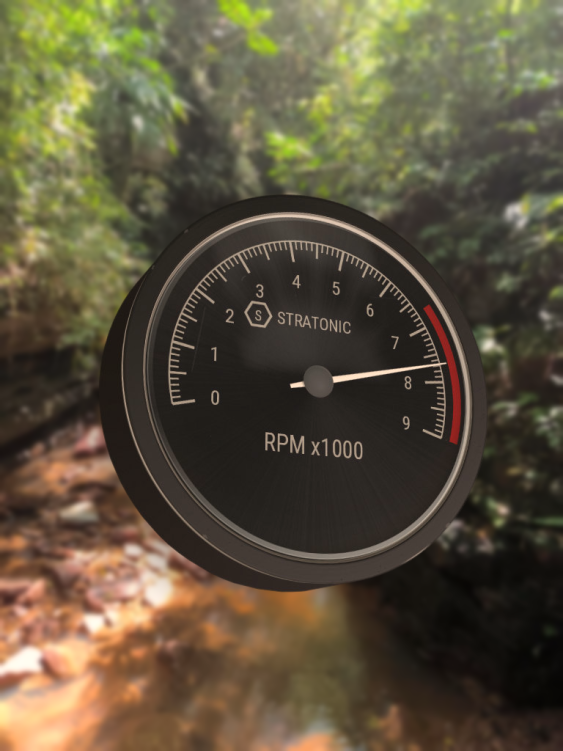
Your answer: 7700 (rpm)
